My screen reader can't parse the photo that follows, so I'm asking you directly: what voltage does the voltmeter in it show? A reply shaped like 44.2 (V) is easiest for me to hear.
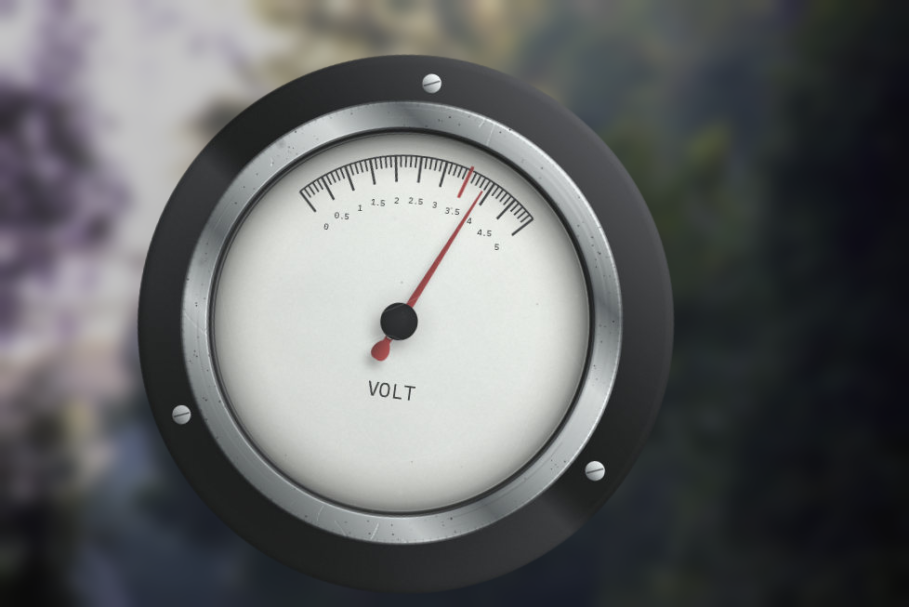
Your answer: 3.9 (V)
